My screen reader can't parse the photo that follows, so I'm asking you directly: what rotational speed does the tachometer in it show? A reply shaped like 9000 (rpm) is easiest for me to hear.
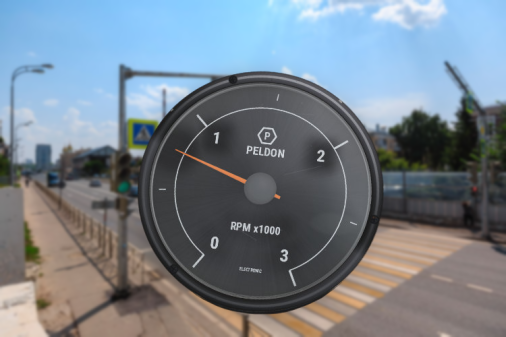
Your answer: 750 (rpm)
